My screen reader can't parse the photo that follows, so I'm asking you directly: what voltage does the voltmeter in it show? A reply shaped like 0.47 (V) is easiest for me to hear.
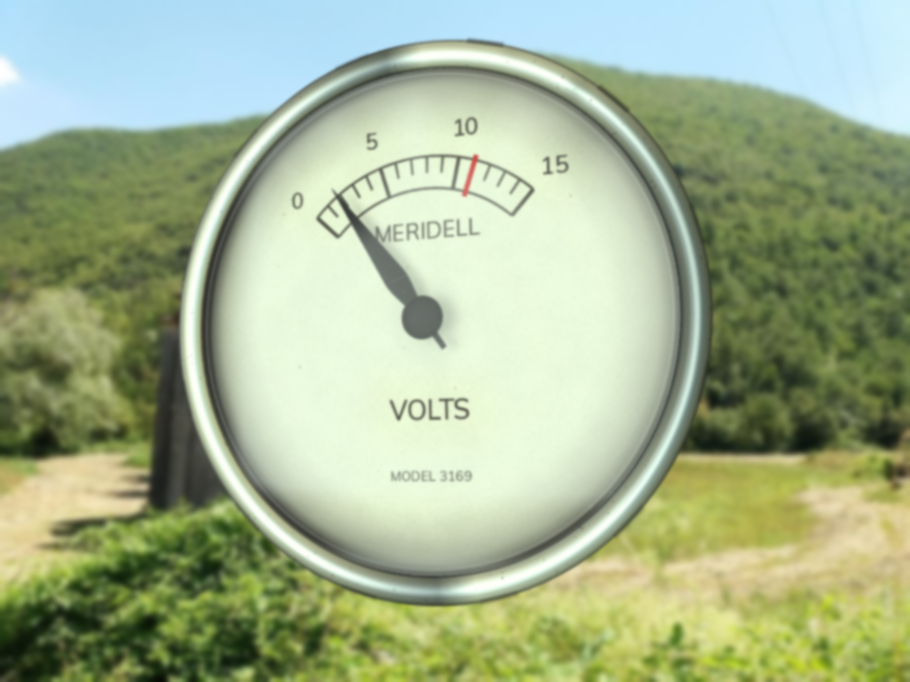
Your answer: 2 (V)
